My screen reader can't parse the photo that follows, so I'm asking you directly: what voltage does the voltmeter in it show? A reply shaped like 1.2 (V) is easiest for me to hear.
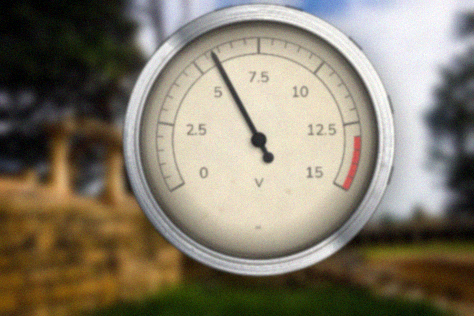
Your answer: 5.75 (V)
